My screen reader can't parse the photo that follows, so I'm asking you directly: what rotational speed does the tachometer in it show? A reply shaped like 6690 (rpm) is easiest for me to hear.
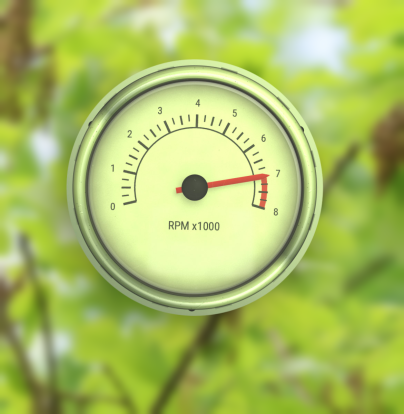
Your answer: 7000 (rpm)
